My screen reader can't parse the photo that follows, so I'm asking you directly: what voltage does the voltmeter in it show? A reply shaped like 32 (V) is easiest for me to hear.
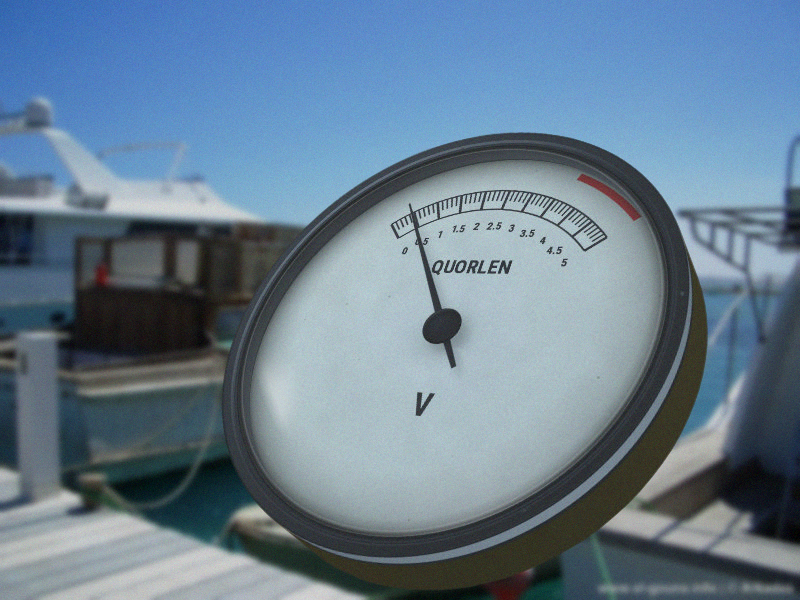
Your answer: 0.5 (V)
